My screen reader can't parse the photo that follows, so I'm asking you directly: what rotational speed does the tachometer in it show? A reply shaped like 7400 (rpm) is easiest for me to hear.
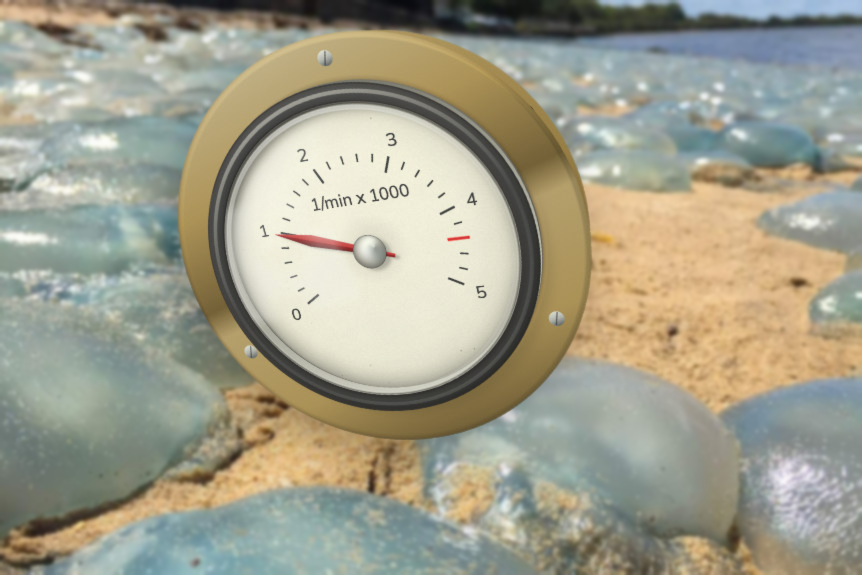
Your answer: 1000 (rpm)
